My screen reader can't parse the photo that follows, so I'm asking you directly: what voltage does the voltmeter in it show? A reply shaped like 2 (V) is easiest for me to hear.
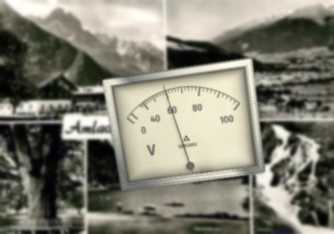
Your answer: 60 (V)
